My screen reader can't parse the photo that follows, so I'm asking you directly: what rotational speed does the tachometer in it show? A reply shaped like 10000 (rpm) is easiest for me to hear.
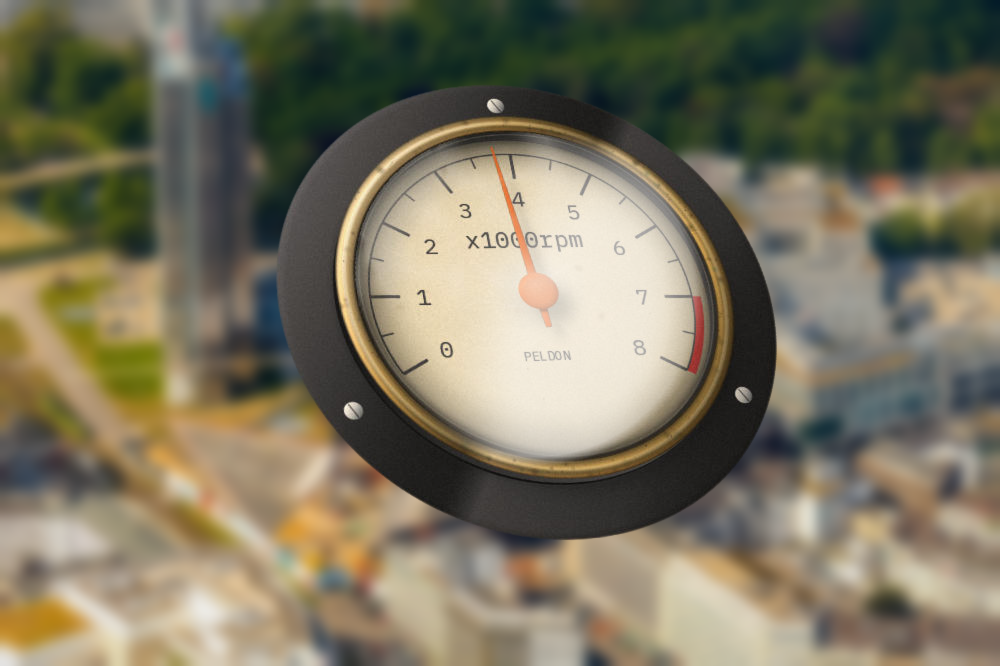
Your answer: 3750 (rpm)
